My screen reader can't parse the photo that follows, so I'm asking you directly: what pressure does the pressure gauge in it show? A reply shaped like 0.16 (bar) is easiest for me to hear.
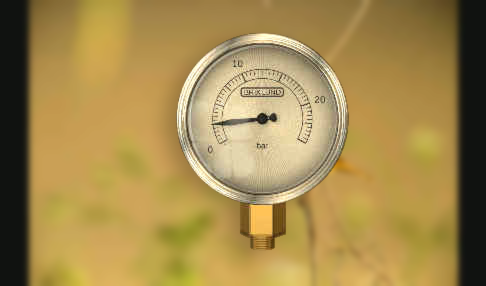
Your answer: 2.5 (bar)
